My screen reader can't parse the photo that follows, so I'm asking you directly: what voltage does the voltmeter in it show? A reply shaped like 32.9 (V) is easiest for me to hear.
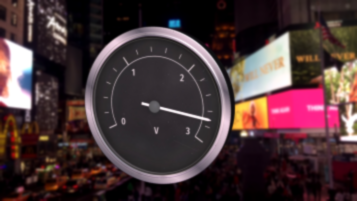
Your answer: 2.7 (V)
